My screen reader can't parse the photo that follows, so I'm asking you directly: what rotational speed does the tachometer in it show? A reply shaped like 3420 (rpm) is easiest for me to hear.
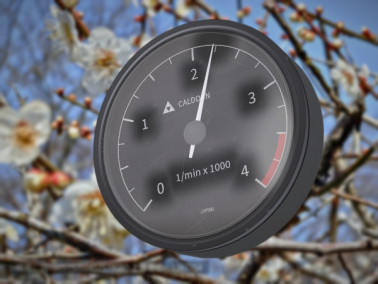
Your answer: 2250 (rpm)
